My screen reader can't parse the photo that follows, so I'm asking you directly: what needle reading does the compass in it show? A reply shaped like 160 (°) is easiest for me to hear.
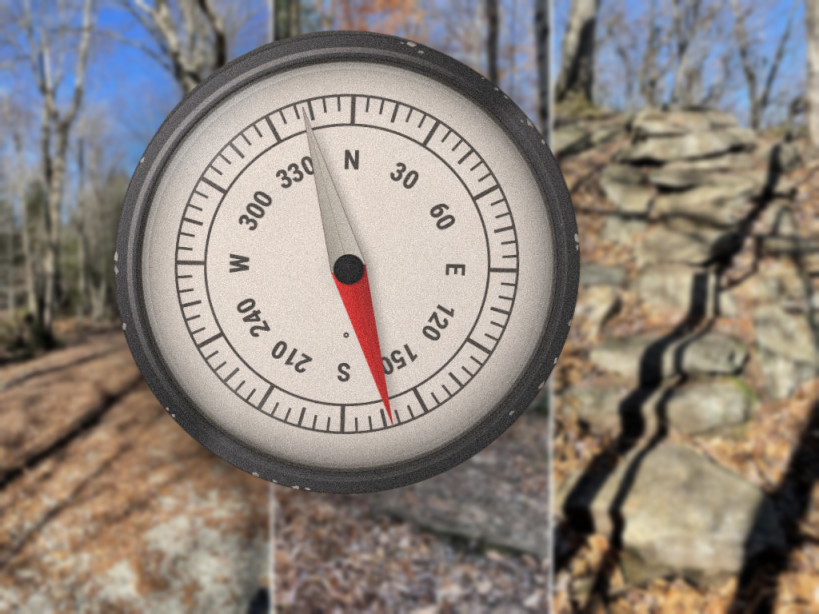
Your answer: 162.5 (°)
